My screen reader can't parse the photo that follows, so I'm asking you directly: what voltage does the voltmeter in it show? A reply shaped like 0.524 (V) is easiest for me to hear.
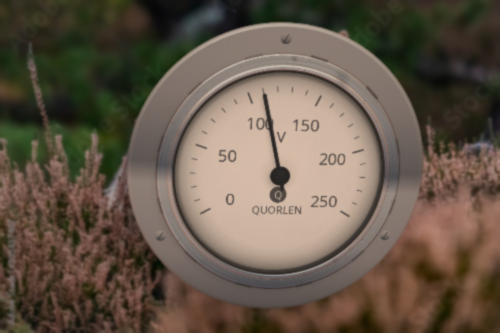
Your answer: 110 (V)
